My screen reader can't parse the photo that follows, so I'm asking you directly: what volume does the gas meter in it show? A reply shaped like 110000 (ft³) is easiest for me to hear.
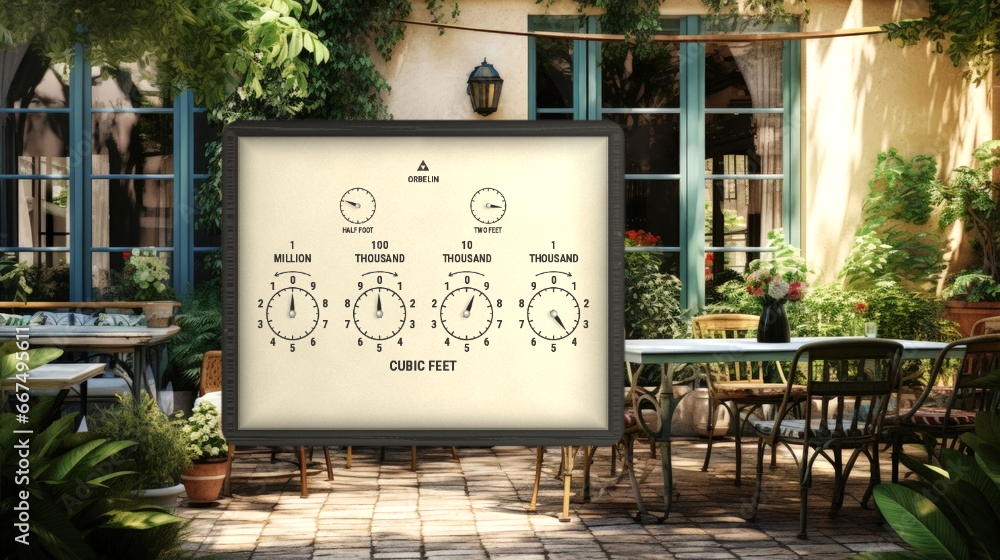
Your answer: 999400 (ft³)
